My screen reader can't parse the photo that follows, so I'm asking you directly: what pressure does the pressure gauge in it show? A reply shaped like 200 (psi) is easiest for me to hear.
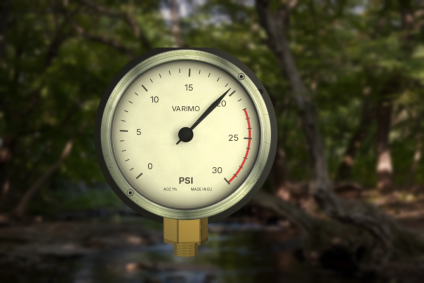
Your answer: 19.5 (psi)
